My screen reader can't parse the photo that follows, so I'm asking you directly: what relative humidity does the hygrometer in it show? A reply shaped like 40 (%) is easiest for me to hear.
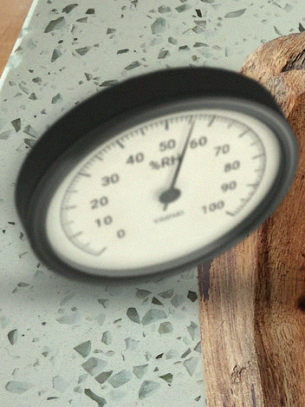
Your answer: 55 (%)
